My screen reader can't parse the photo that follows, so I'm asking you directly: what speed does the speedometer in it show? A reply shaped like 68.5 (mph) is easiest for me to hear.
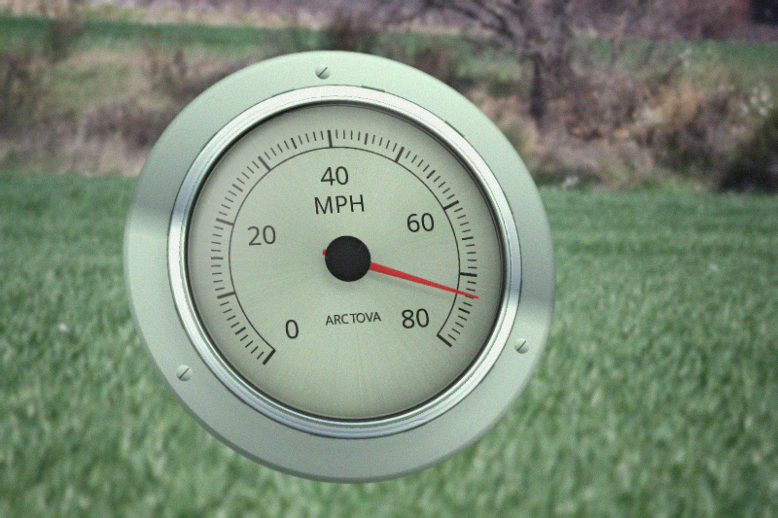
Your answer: 73 (mph)
